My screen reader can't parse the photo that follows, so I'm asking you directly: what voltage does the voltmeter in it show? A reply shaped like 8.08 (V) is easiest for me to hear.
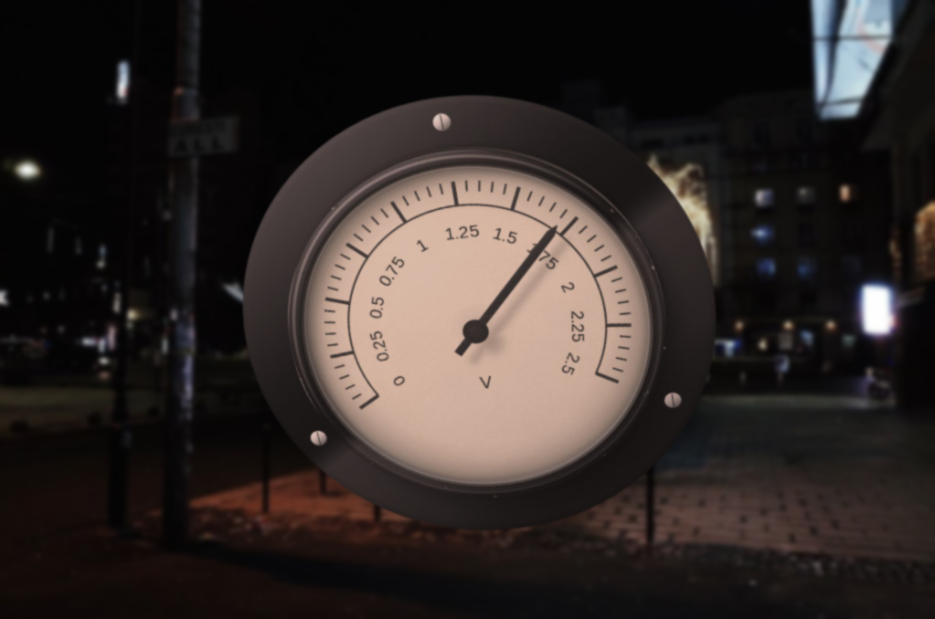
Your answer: 1.7 (V)
